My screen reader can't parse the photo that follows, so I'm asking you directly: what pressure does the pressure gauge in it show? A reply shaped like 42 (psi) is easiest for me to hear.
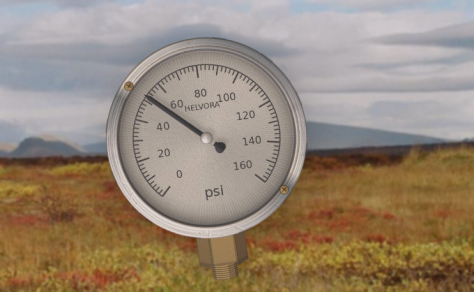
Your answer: 52 (psi)
